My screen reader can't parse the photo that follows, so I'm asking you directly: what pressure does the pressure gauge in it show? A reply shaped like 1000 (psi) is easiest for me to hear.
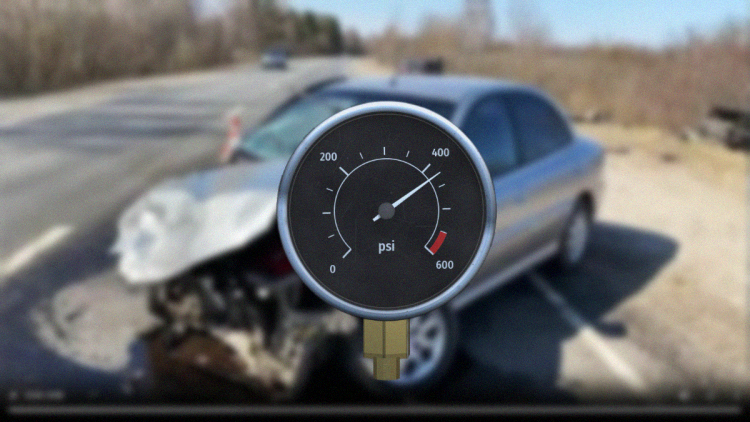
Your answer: 425 (psi)
